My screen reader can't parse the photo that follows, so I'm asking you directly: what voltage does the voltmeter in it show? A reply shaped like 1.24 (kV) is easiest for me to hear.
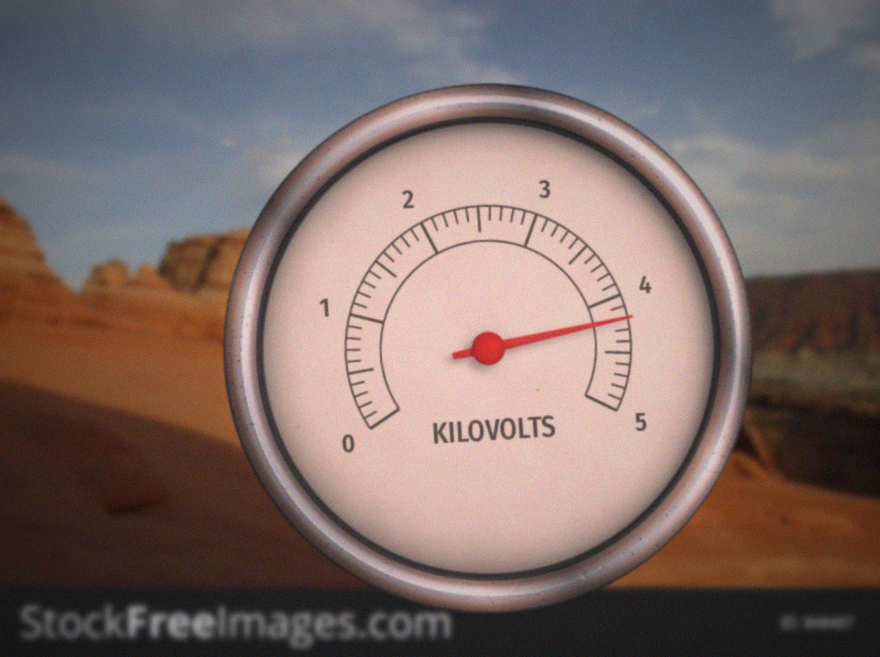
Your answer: 4.2 (kV)
